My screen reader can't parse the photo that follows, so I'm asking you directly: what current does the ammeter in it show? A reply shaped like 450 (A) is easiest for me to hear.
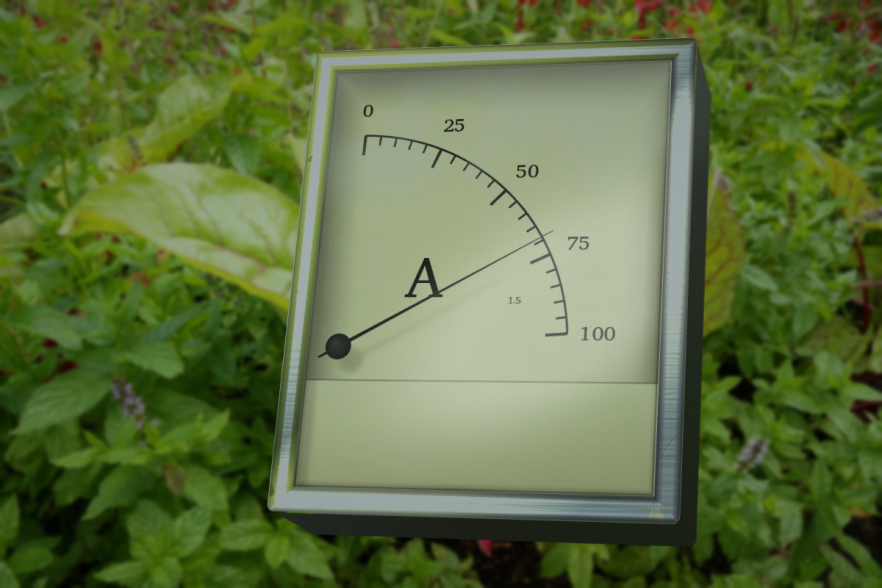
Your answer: 70 (A)
